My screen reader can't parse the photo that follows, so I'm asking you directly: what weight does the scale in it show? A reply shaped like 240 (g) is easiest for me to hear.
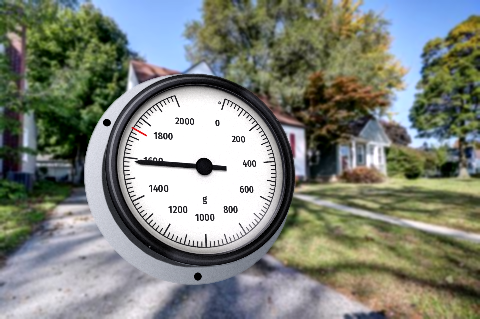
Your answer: 1580 (g)
